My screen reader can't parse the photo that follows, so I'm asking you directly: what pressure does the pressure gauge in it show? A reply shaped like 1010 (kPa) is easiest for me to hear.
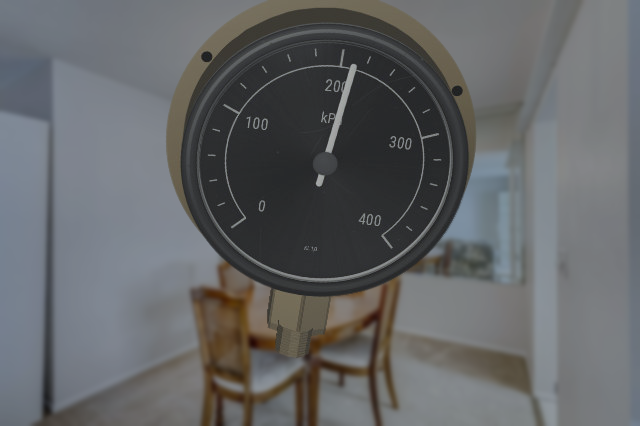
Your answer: 210 (kPa)
